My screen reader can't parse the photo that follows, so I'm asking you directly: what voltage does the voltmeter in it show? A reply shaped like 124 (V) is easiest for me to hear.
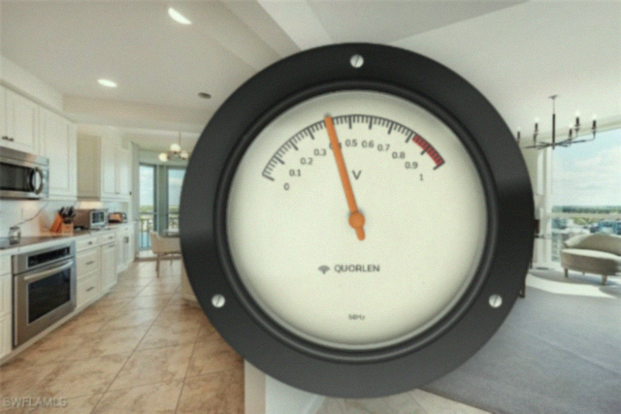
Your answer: 0.4 (V)
